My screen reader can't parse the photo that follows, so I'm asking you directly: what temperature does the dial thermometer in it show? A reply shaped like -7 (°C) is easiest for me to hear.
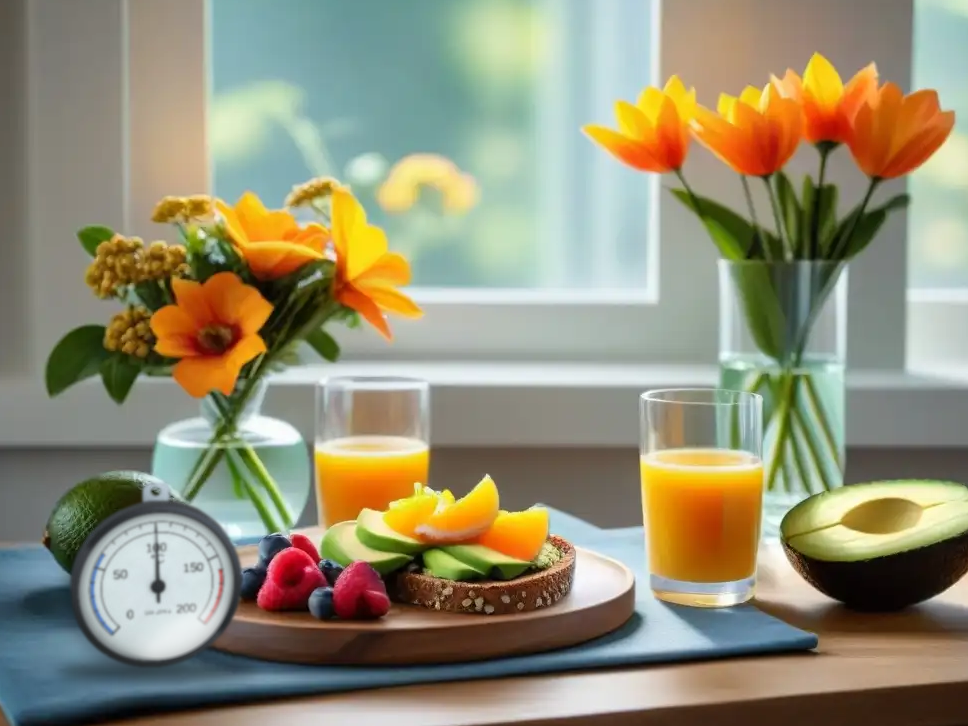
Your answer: 100 (°C)
